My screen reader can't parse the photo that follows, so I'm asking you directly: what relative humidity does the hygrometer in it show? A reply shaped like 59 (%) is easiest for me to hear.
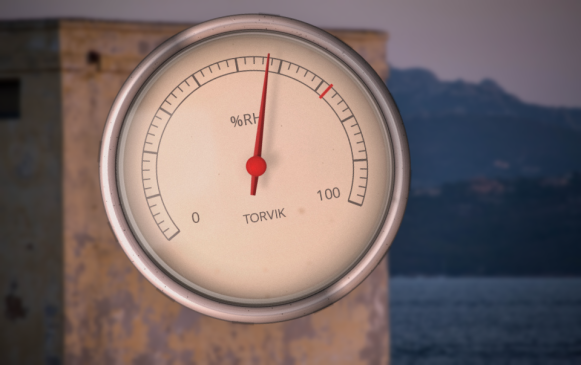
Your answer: 57 (%)
